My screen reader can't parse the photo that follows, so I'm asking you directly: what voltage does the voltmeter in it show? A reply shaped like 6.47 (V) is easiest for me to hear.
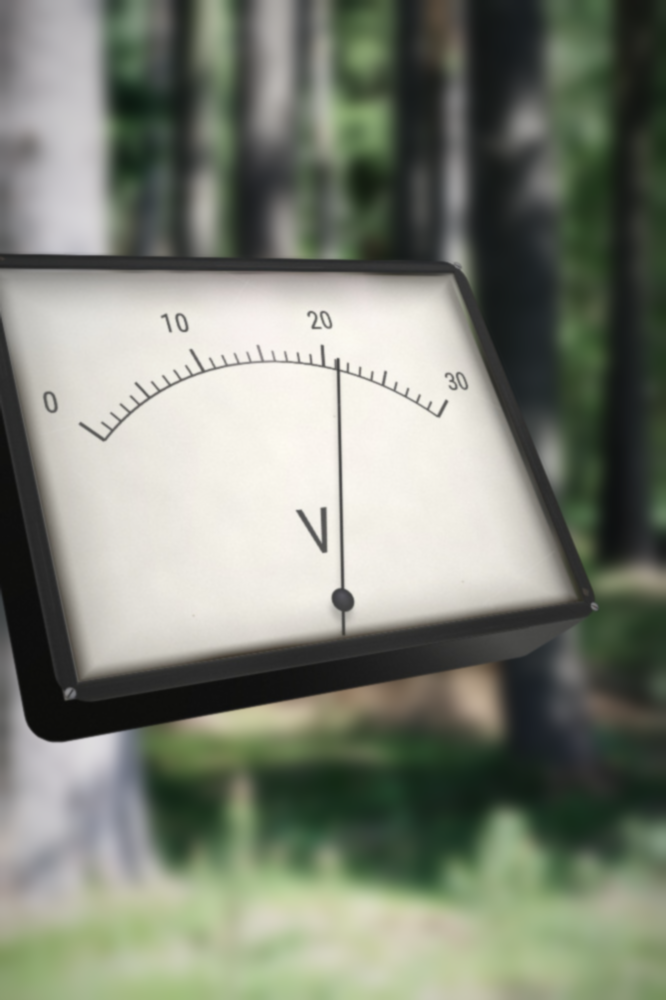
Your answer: 21 (V)
